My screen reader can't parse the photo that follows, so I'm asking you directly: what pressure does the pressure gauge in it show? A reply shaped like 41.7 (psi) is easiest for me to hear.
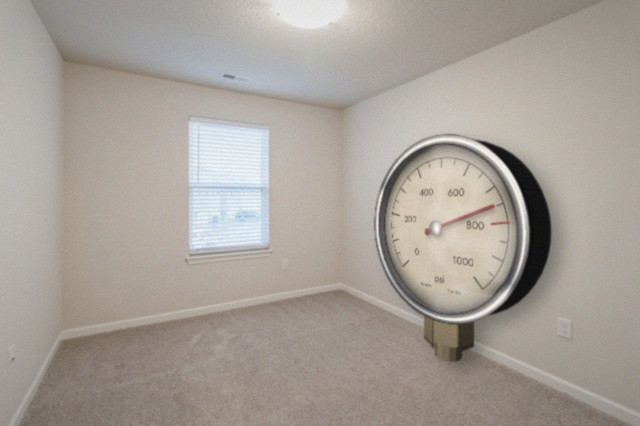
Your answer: 750 (psi)
